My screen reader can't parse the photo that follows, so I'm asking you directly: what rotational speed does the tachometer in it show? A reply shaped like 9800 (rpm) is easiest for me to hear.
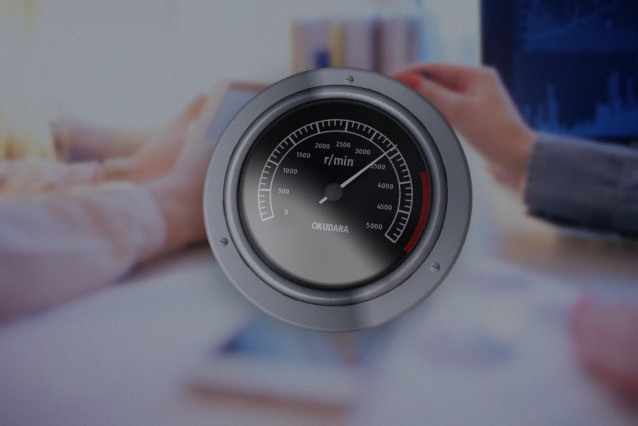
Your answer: 3400 (rpm)
